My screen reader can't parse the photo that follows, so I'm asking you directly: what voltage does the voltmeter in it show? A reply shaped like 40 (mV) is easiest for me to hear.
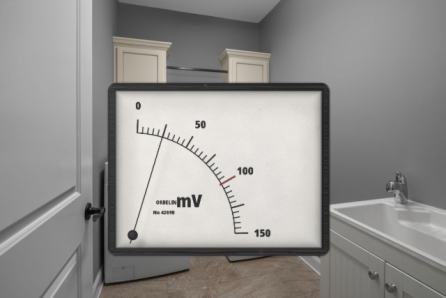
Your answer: 25 (mV)
